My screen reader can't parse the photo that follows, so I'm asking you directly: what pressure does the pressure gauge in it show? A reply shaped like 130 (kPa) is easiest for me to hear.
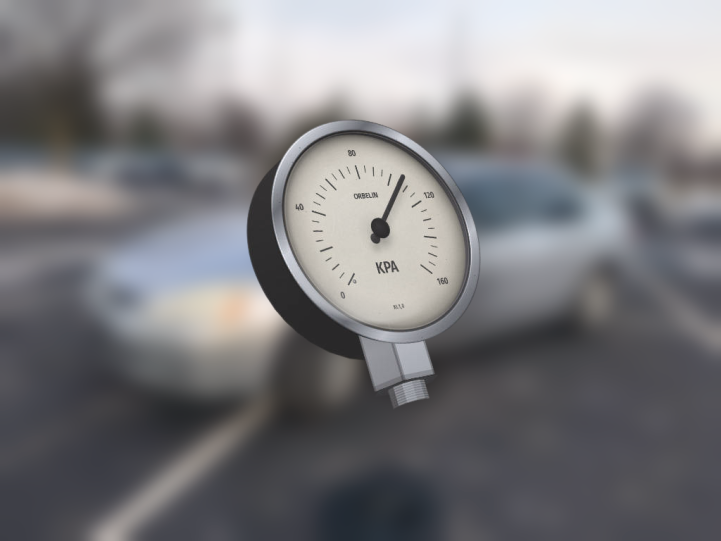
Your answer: 105 (kPa)
